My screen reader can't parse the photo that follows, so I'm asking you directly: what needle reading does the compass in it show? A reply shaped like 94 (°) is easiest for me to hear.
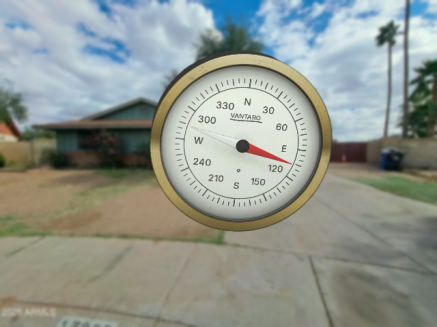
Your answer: 105 (°)
